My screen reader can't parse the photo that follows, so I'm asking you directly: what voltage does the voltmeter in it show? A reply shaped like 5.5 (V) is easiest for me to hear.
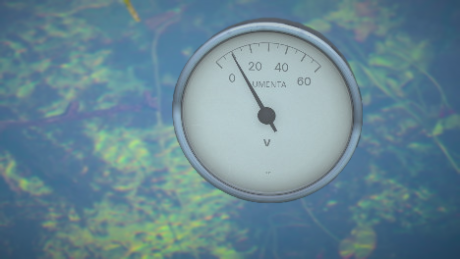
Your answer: 10 (V)
